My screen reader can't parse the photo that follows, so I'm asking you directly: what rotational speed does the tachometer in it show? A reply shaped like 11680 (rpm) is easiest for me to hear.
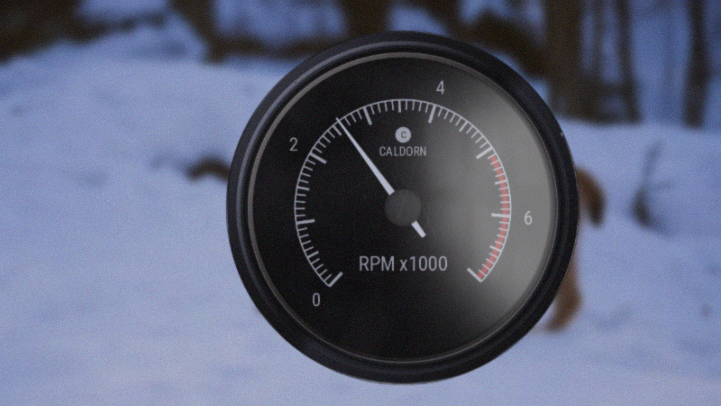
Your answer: 2600 (rpm)
